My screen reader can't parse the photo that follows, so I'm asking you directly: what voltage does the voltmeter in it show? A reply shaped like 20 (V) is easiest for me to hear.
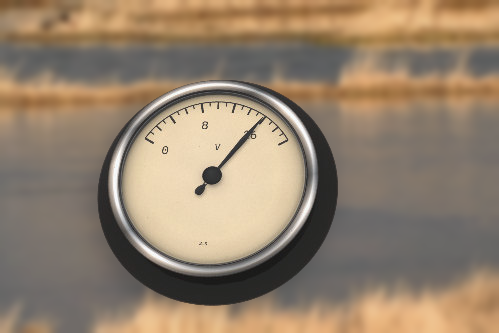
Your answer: 16 (V)
